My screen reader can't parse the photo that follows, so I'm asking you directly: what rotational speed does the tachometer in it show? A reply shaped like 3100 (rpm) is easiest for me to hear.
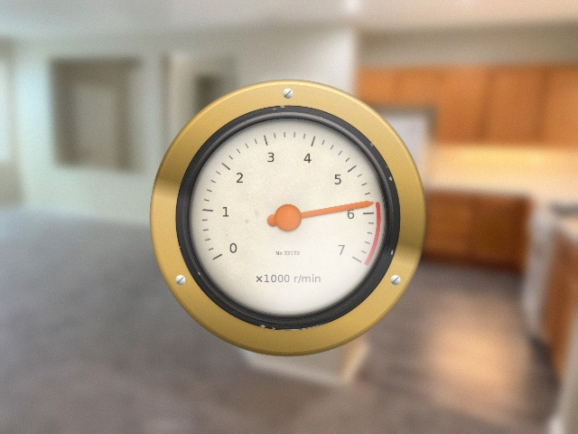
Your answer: 5800 (rpm)
